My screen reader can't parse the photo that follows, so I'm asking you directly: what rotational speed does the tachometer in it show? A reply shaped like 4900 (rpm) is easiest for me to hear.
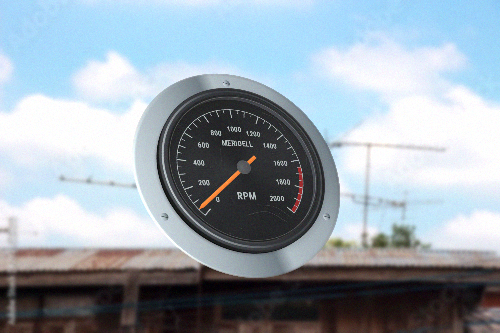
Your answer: 50 (rpm)
